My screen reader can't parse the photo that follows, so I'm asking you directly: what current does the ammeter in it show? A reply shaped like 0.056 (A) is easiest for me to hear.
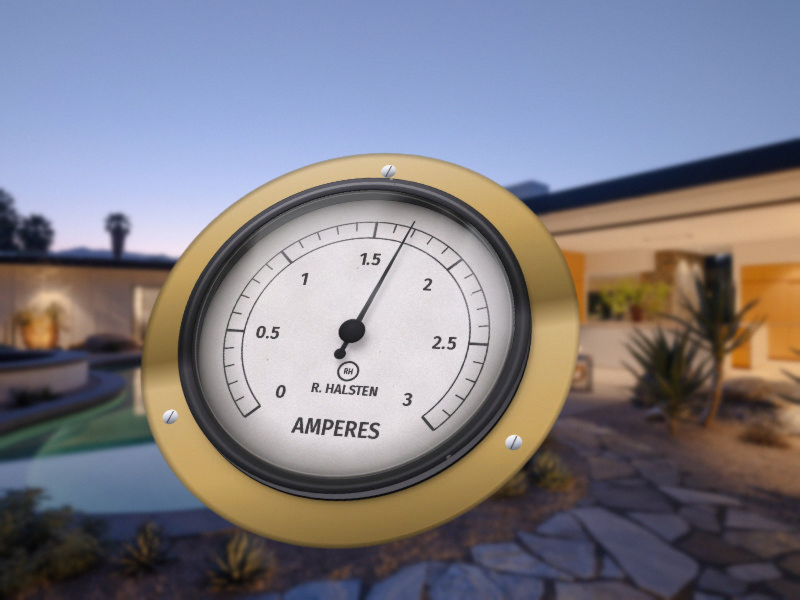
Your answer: 1.7 (A)
